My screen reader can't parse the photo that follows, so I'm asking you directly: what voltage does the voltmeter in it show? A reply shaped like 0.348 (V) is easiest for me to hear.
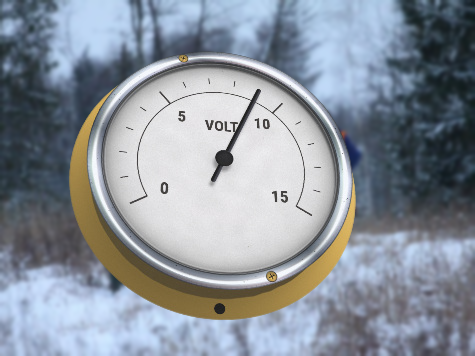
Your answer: 9 (V)
